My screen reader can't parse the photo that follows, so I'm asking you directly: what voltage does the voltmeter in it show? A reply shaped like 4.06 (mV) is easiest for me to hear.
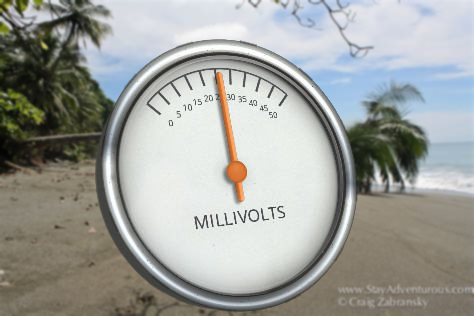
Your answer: 25 (mV)
